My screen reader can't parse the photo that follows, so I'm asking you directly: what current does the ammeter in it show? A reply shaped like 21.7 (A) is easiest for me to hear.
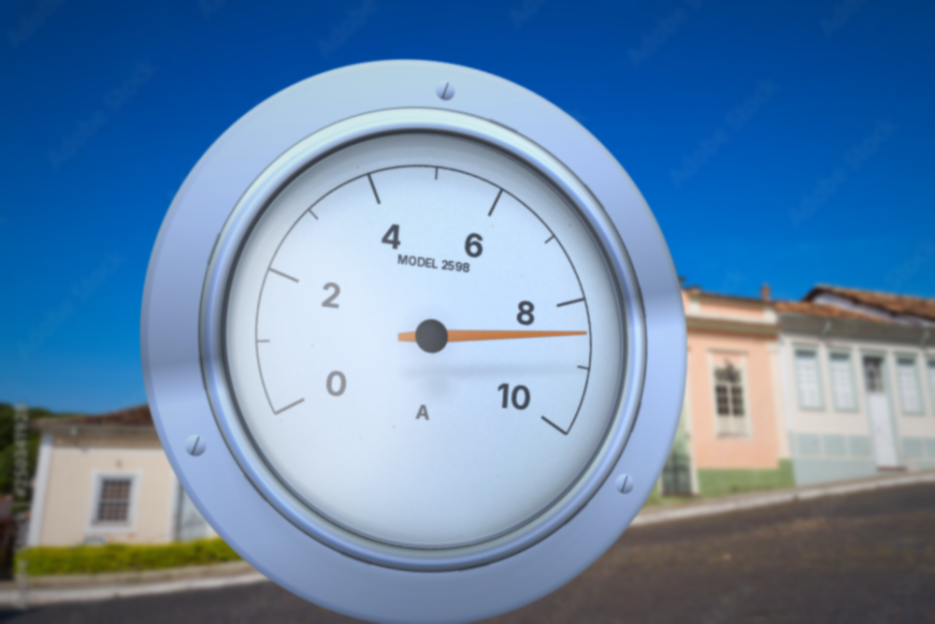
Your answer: 8.5 (A)
